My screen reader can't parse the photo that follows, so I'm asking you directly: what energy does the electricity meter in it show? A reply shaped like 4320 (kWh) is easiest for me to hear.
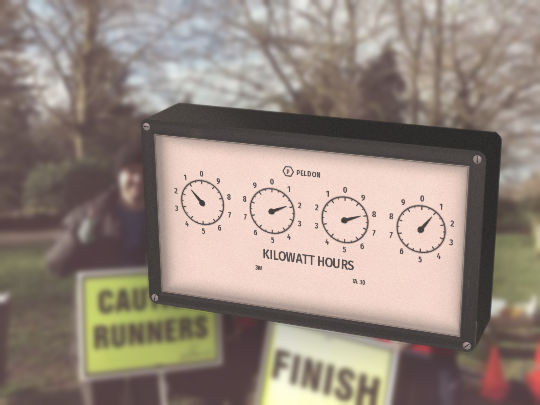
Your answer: 1181 (kWh)
